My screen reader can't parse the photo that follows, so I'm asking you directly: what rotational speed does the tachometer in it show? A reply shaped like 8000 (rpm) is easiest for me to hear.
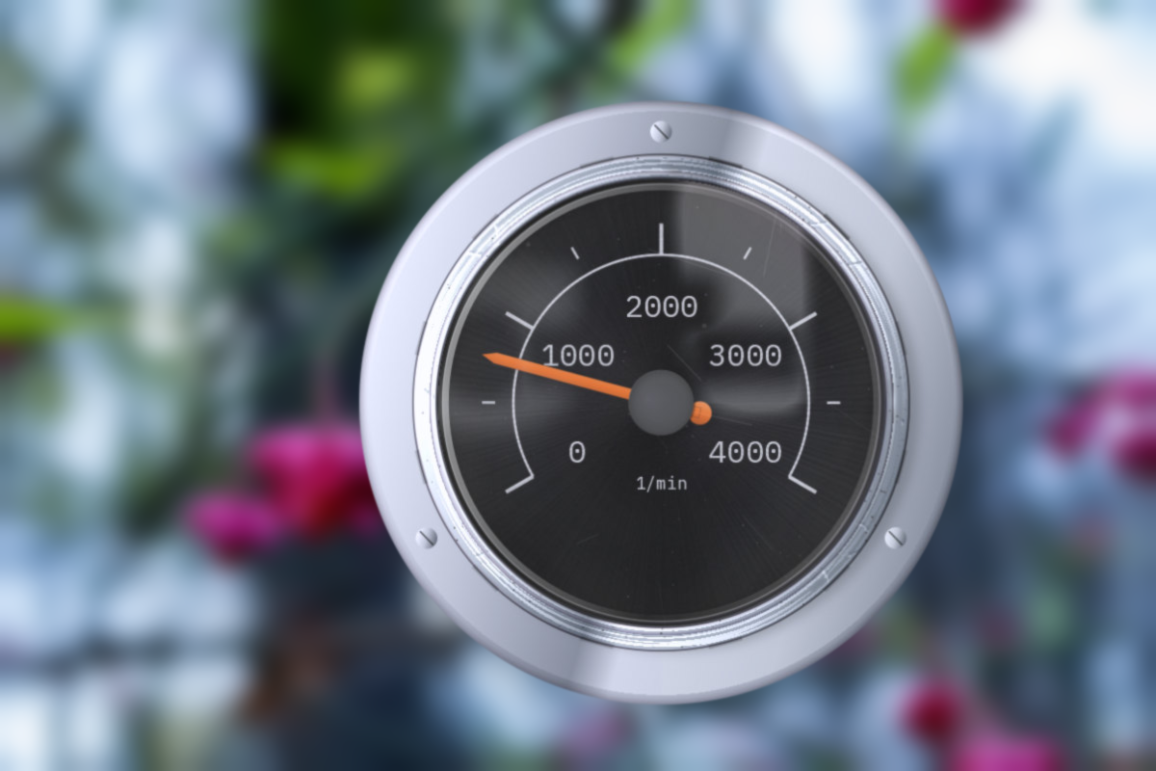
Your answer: 750 (rpm)
